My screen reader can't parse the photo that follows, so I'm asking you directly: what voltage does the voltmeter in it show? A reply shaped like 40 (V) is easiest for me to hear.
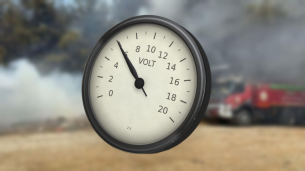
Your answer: 6 (V)
